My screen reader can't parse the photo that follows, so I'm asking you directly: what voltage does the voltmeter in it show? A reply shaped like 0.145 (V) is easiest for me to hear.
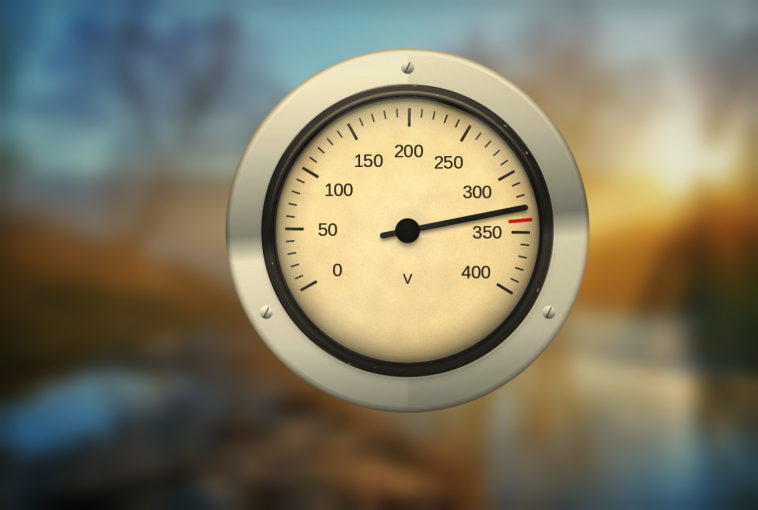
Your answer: 330 (V)
